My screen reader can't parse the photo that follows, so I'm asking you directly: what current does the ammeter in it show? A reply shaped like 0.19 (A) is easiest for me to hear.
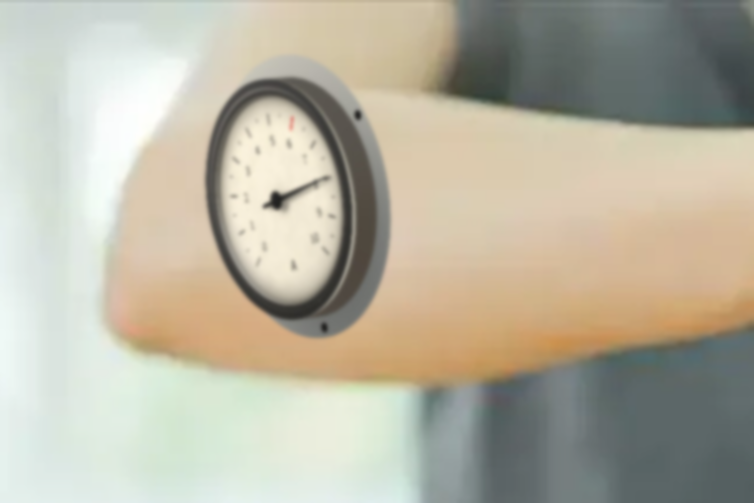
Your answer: 8 (A)
